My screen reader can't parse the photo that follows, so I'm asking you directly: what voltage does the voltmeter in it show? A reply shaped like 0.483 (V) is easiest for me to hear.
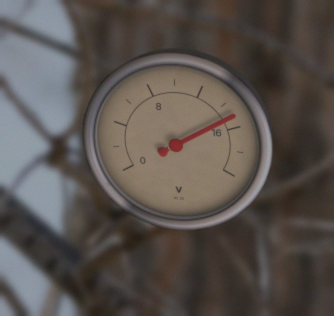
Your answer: 15 (V)
